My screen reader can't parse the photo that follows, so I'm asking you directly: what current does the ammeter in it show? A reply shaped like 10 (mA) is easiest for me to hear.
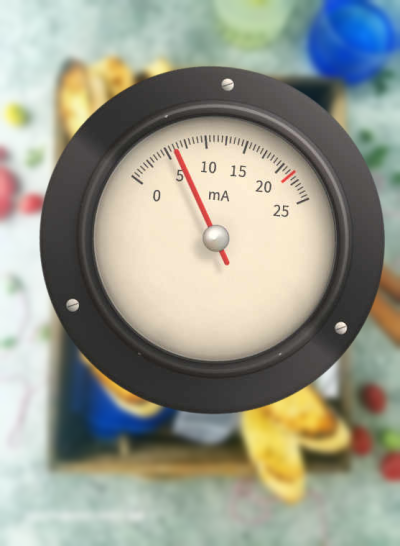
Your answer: 6 (mA)
